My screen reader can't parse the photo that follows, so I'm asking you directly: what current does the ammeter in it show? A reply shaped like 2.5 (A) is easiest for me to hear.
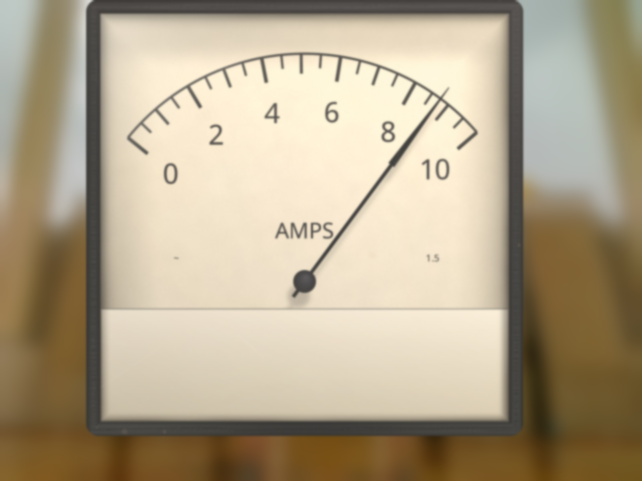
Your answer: 8.75 (A)
